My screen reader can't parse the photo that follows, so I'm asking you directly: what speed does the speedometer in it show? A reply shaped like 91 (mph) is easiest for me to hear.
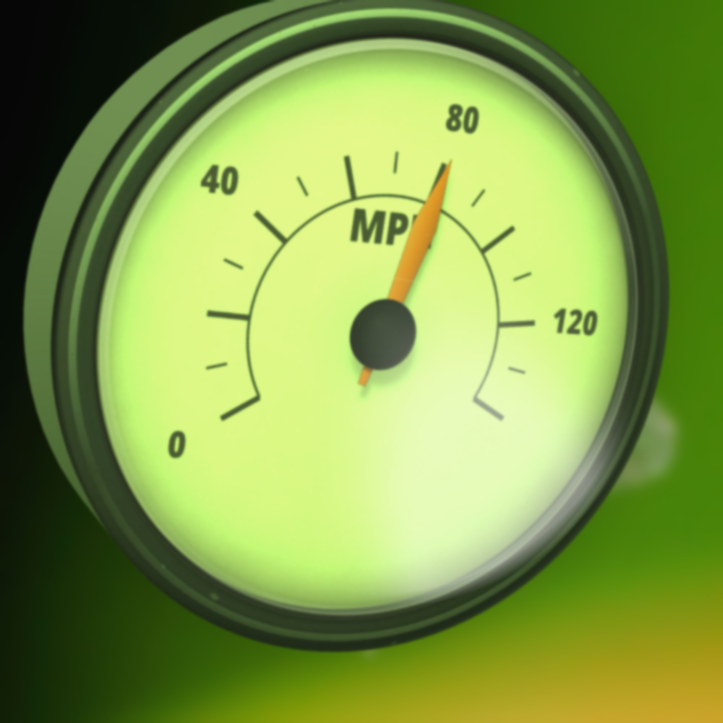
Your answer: 80 (mph)
